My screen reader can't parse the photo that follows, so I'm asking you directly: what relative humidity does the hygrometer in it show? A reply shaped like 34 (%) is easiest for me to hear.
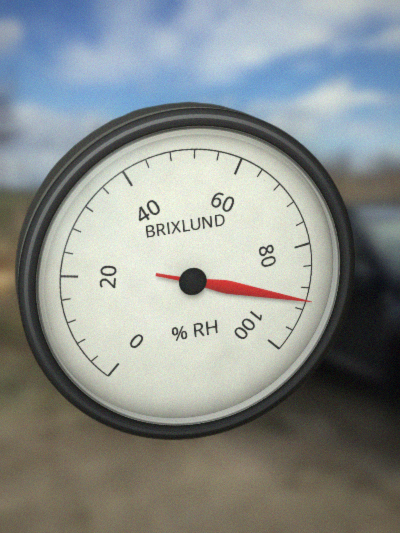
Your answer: 90 (%)
